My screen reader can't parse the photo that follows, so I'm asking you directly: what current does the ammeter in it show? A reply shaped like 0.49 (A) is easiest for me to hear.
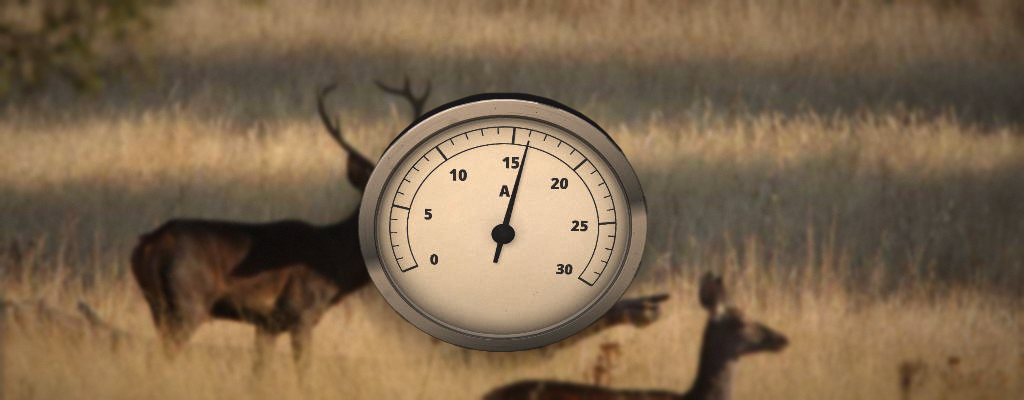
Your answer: 16 (A)
